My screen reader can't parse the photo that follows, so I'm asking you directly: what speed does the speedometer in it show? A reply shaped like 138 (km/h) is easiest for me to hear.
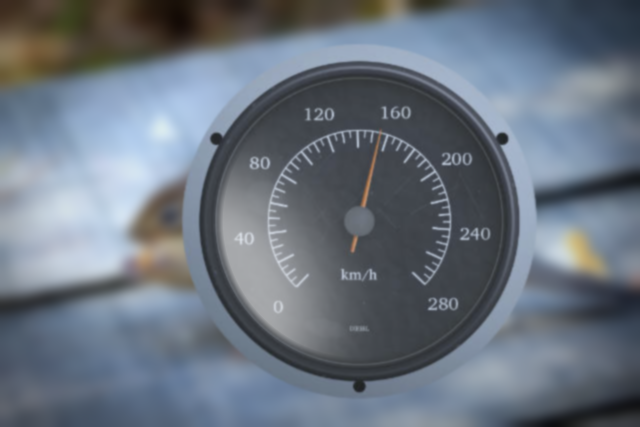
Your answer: 155 (km/h)
